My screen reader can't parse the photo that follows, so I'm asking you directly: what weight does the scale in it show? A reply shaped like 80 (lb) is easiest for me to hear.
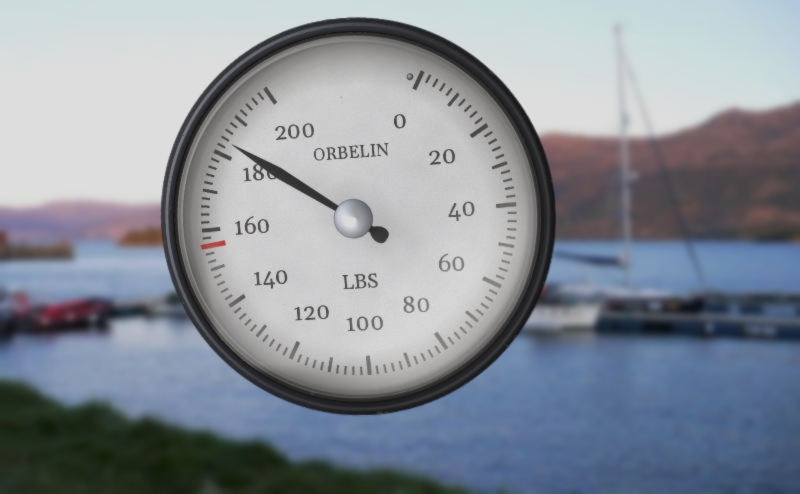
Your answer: 184 (lb)
